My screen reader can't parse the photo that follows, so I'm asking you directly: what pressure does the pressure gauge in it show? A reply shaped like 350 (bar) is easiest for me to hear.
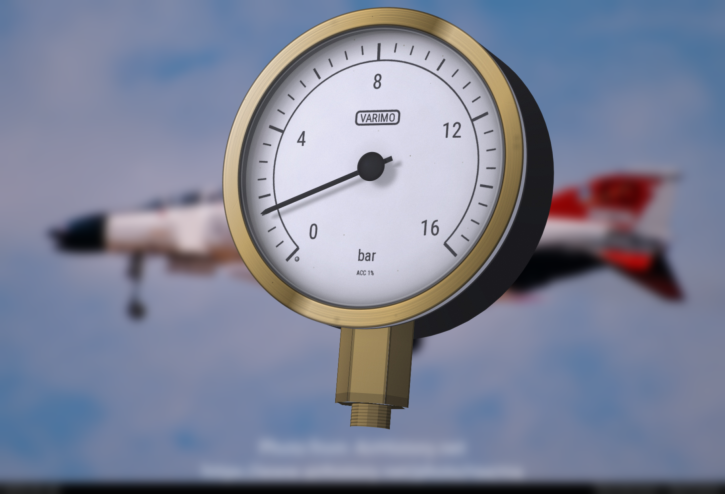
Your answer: 1.5 (bar)
